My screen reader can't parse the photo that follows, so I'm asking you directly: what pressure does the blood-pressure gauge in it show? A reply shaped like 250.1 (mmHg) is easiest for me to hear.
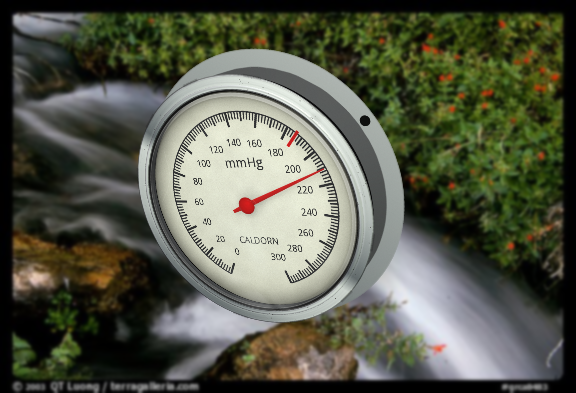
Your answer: 210 (mmHg)
